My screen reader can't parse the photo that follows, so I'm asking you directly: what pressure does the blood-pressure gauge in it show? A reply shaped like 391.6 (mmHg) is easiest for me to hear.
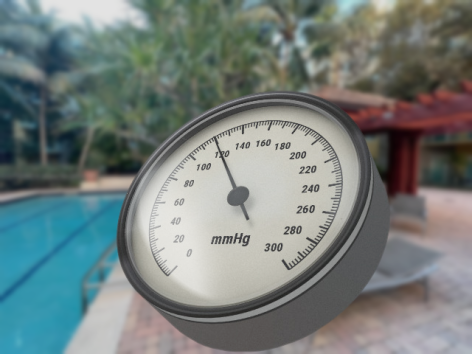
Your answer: 120 (mmHg)
